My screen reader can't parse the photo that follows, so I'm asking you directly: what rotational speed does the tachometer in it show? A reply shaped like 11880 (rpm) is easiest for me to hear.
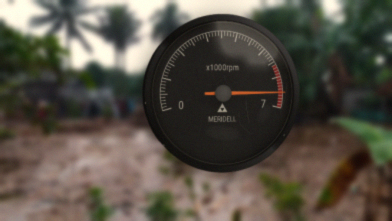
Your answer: 6500 (rpm)
